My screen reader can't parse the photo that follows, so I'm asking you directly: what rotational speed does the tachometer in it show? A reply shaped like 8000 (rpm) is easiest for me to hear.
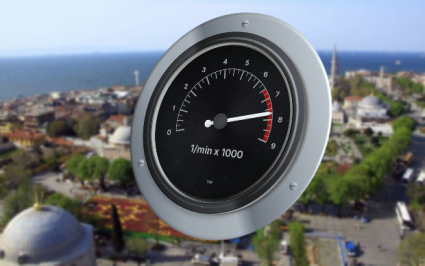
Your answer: 7750 (rpm)
